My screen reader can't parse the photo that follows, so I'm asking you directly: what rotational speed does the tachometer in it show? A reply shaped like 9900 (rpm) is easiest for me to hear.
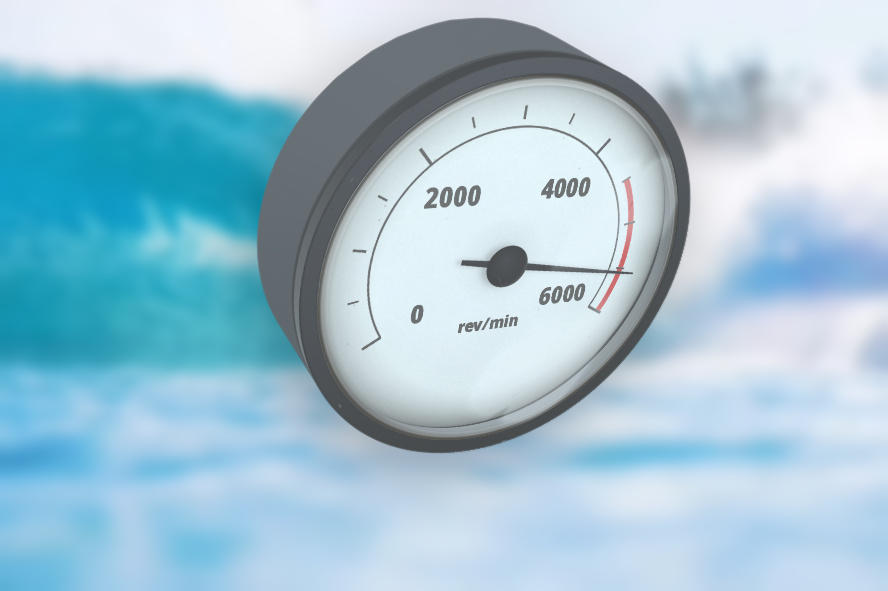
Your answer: 5500 (rpm)
